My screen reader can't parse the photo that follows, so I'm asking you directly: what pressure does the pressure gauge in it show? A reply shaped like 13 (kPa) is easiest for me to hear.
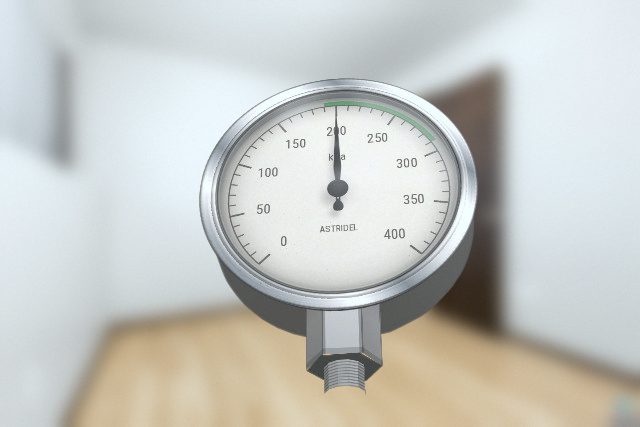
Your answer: 200 (kPa)
